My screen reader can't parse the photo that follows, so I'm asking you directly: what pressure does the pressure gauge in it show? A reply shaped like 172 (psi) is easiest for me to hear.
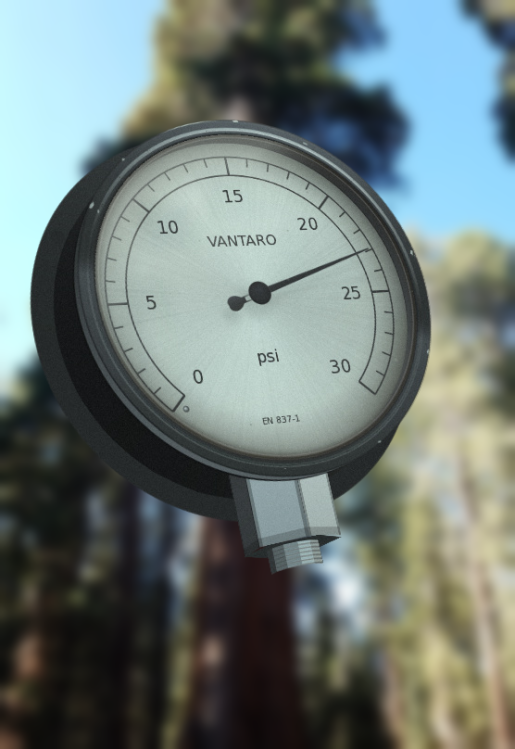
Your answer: 23 (psi)
